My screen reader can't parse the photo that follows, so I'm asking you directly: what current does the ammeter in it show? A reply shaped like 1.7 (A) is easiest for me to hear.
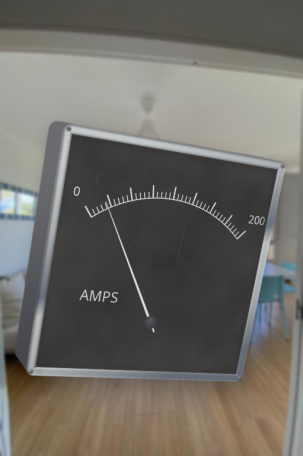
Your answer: 20 (A)
